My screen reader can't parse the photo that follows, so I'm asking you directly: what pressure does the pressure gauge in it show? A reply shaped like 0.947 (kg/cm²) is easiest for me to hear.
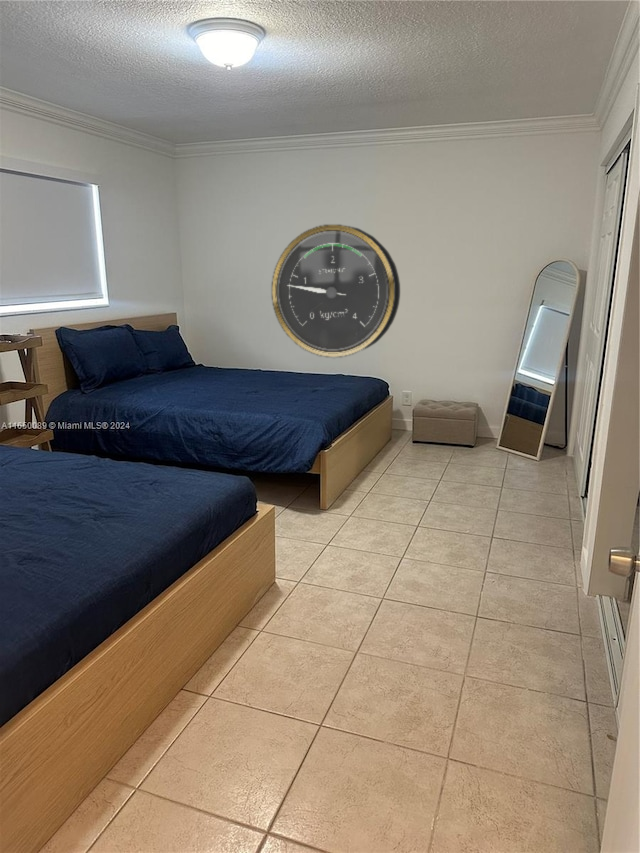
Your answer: 0.8 (kg/cm²)
